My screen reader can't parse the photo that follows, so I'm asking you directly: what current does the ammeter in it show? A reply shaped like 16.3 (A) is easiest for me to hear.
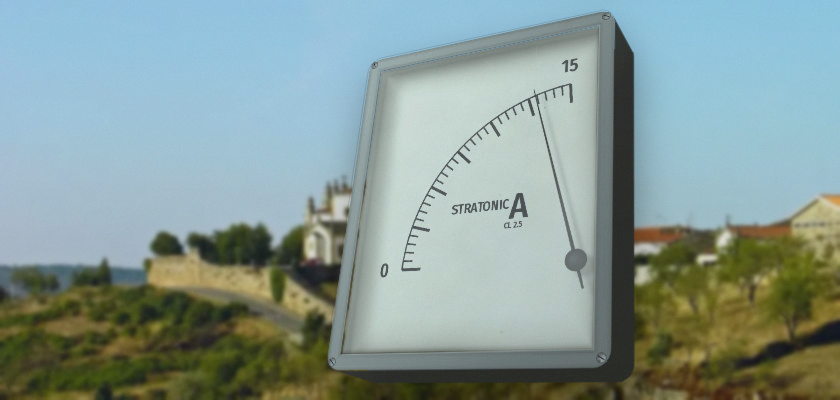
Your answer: 13 (A)
